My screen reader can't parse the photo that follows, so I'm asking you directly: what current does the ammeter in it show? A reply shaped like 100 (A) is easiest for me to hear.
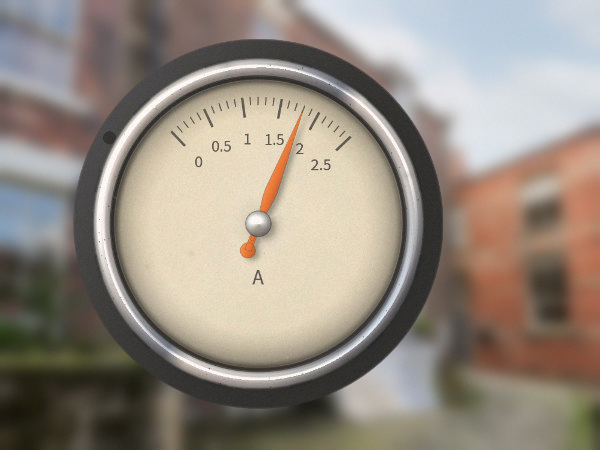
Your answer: 1.8 (A)
